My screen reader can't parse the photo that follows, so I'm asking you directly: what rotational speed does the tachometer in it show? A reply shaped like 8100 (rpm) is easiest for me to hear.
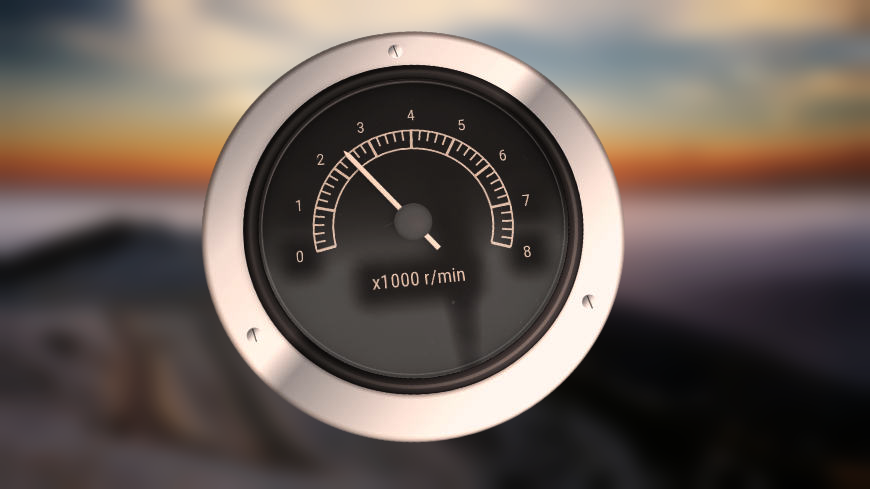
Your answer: 2400 (rpm)
